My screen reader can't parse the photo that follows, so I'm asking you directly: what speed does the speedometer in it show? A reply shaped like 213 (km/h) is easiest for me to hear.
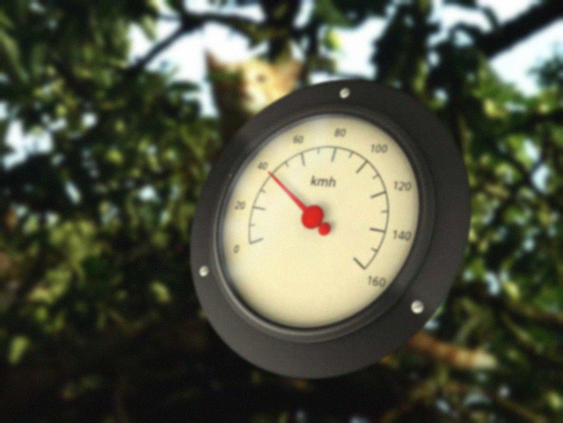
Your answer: 40 (km/h)
